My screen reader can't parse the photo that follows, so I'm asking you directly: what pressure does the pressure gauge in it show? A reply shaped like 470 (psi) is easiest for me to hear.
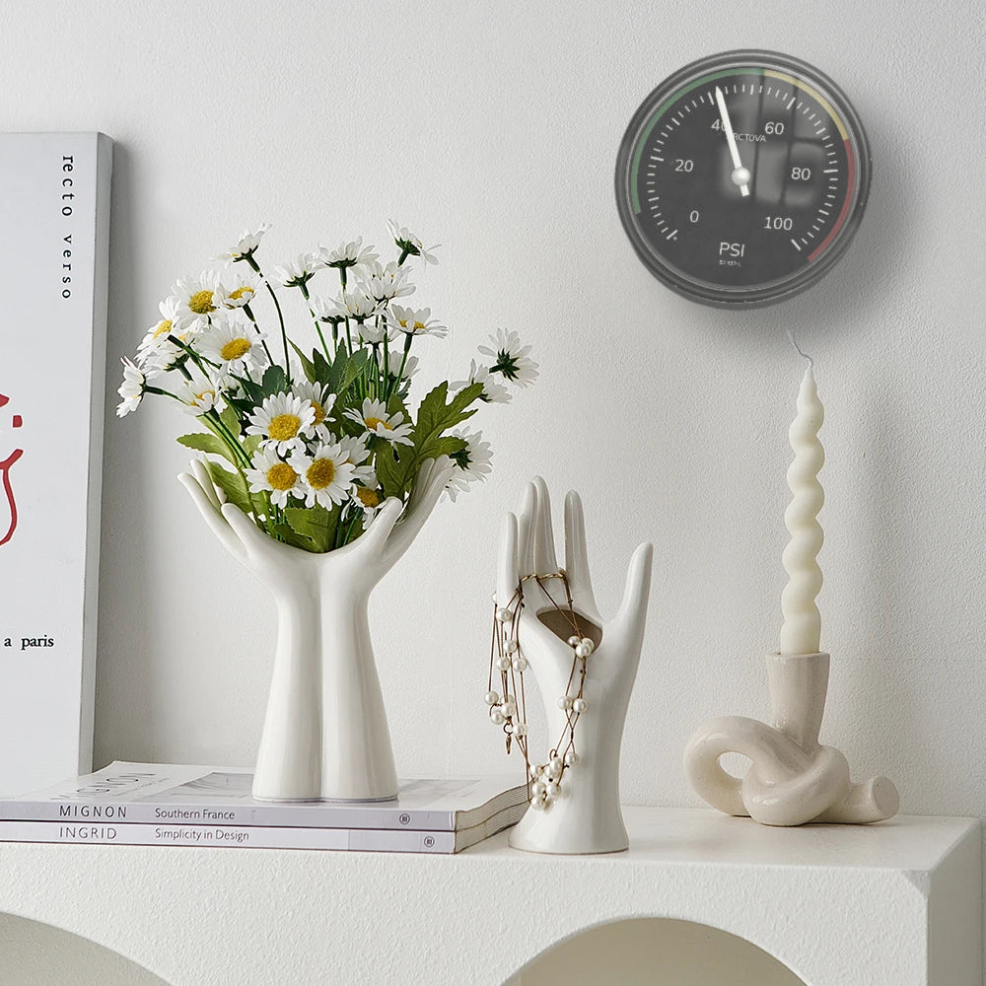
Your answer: 42 (psi)
